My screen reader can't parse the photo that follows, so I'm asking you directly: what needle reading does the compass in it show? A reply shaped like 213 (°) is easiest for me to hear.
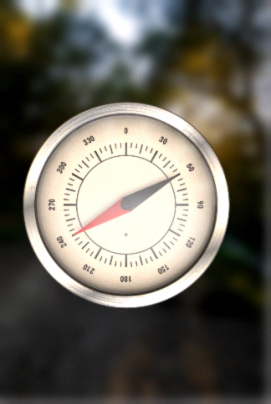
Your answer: 240 (°)
